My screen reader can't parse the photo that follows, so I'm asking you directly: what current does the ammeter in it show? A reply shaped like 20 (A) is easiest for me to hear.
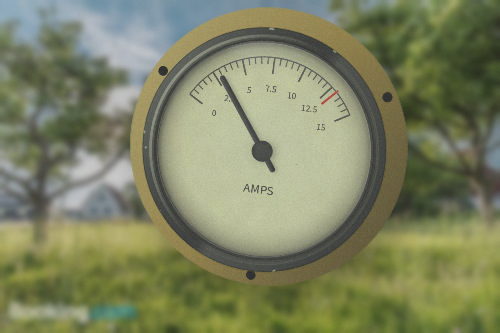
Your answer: 3 (A)
